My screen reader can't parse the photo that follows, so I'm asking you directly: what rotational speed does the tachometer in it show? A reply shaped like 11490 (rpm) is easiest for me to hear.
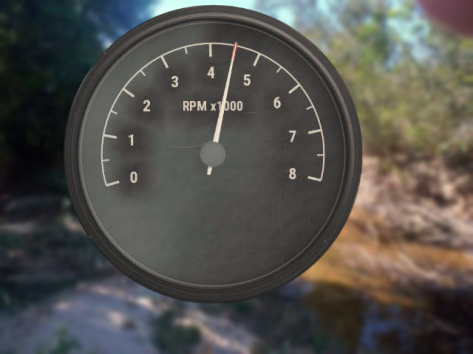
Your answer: 4500 (rpm)
